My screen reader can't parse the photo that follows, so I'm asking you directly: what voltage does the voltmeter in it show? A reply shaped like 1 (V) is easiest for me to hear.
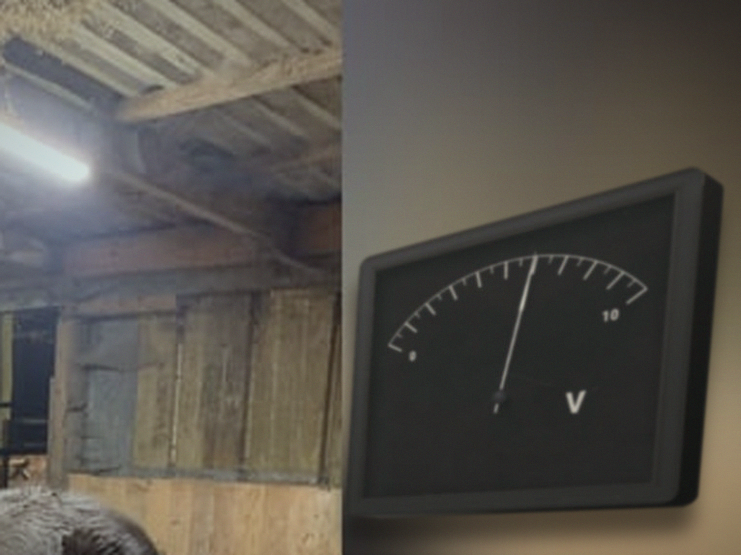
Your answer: 6 (V)
